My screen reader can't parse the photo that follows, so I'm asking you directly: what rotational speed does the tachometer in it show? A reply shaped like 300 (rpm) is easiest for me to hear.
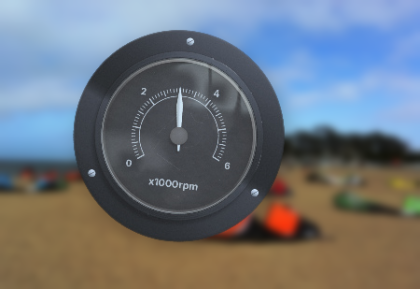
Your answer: 3000 (rpm)
